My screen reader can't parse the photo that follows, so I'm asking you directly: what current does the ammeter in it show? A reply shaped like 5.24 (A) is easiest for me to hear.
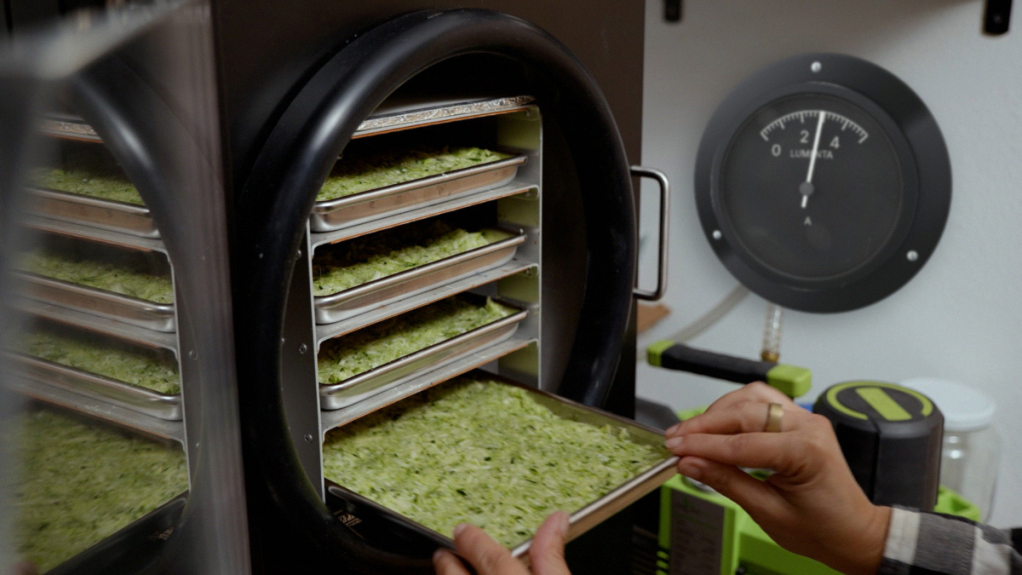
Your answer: 3 (A)
